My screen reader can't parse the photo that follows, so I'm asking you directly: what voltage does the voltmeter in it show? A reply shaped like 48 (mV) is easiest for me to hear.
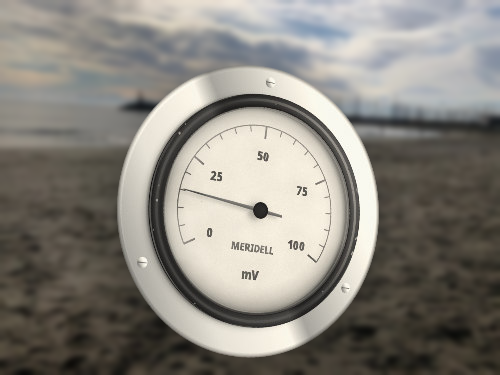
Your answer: 15 (mV)
